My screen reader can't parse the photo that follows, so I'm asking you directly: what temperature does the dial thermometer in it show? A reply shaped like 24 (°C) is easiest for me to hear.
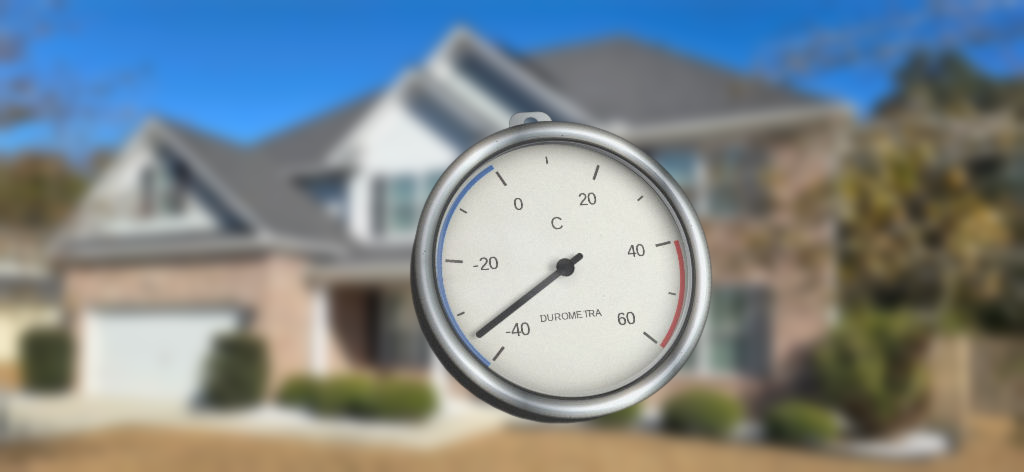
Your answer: -35 (°C)
